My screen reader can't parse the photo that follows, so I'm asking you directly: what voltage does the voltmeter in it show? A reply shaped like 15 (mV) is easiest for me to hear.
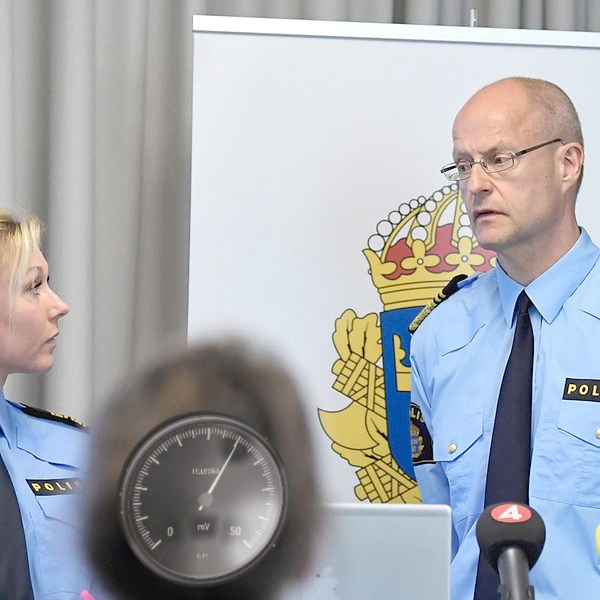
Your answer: 30 (mV)
